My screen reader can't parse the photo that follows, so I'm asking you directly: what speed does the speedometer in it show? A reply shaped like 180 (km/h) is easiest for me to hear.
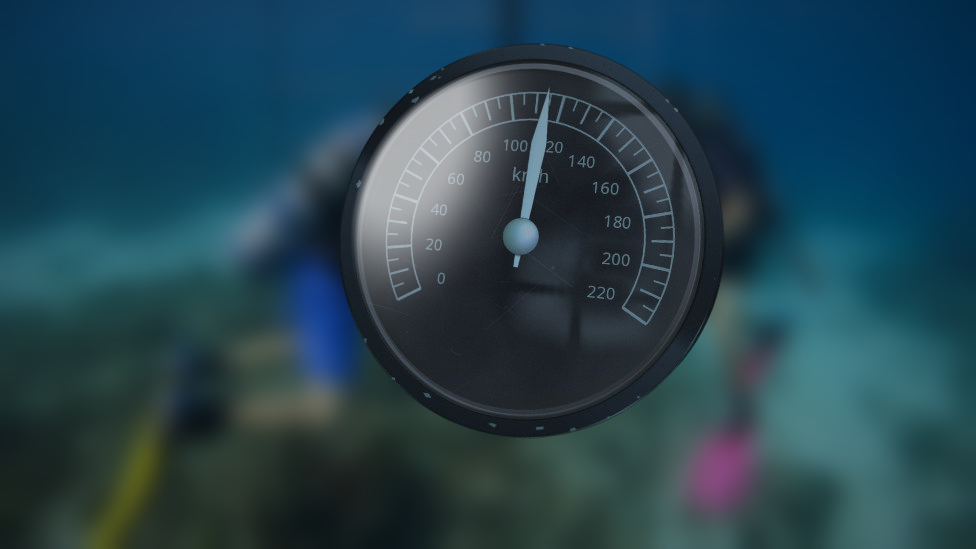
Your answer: 115 (km/h)
